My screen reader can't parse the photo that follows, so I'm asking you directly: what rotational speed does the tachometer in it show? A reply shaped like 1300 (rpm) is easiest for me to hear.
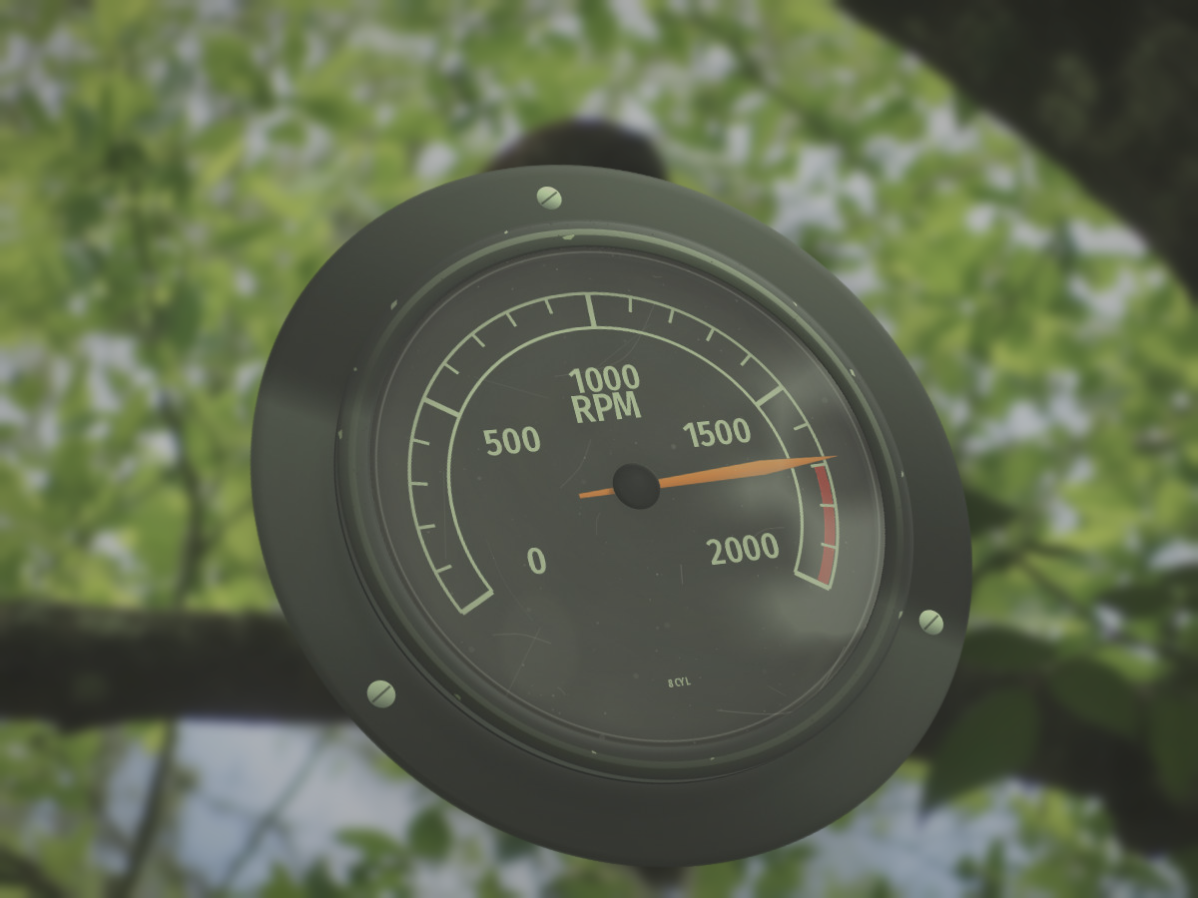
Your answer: 1700 (rpm)
